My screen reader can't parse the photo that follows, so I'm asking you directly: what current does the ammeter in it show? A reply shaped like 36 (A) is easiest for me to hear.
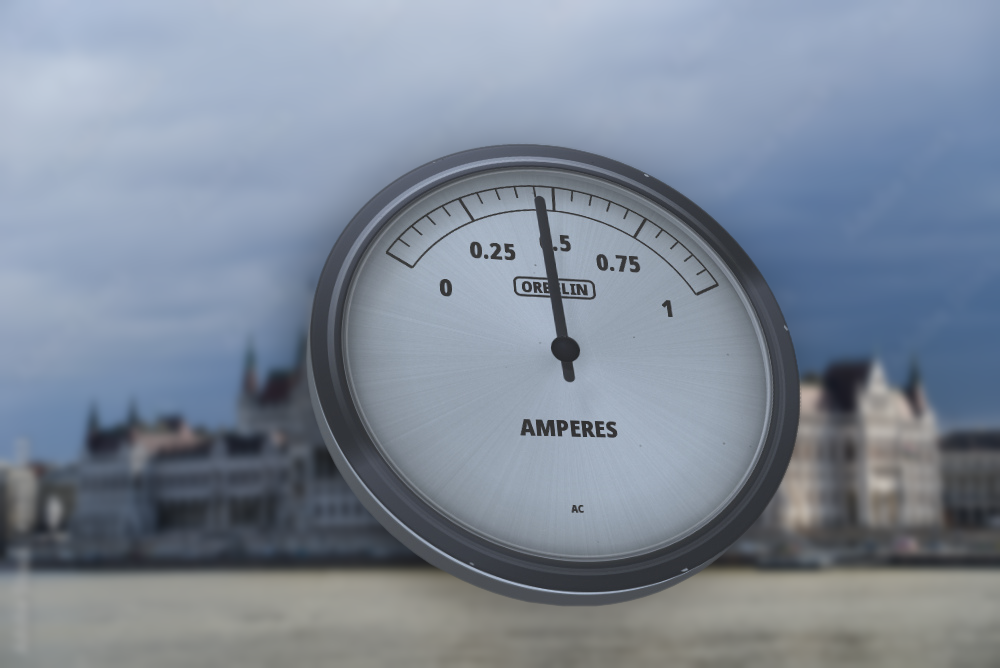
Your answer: 0.45 (A)
